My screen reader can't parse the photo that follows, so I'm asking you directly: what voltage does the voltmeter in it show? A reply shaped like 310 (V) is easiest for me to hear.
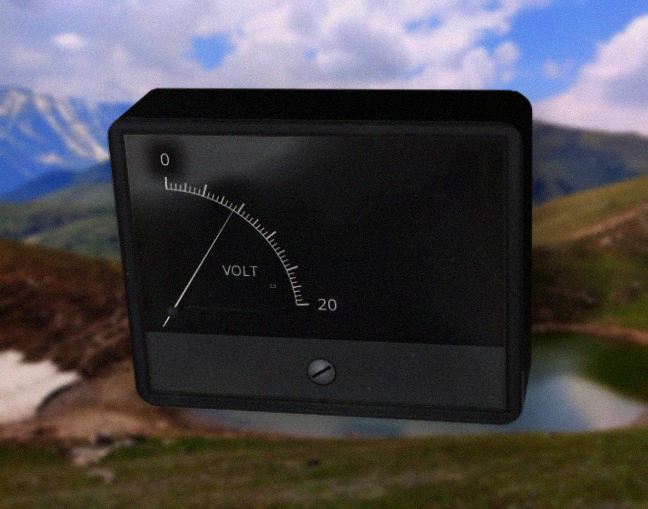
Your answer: 7.5 (V)
